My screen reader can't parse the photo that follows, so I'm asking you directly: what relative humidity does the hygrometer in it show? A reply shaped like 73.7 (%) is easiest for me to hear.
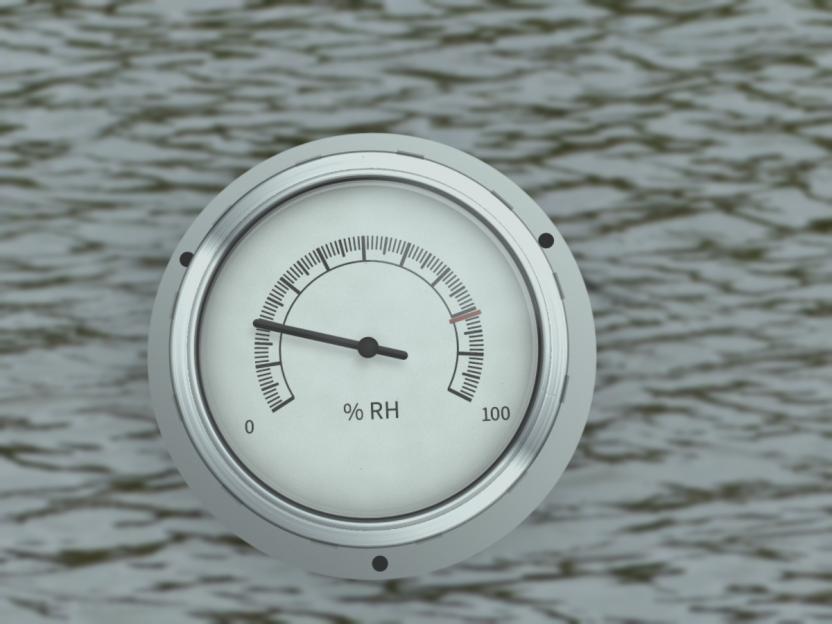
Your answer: 19 (%)
